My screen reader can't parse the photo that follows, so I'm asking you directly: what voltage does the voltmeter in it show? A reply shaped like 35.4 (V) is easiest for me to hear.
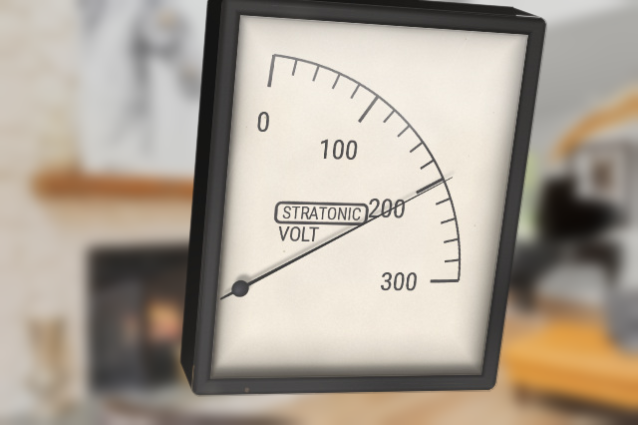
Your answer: 200 (V)
